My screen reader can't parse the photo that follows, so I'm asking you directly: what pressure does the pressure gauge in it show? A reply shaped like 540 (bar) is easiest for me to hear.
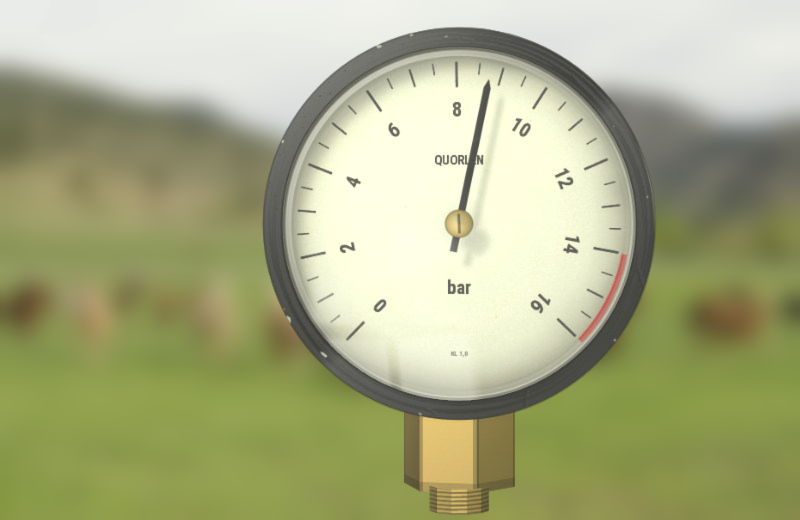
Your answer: 8.75 (bar)
